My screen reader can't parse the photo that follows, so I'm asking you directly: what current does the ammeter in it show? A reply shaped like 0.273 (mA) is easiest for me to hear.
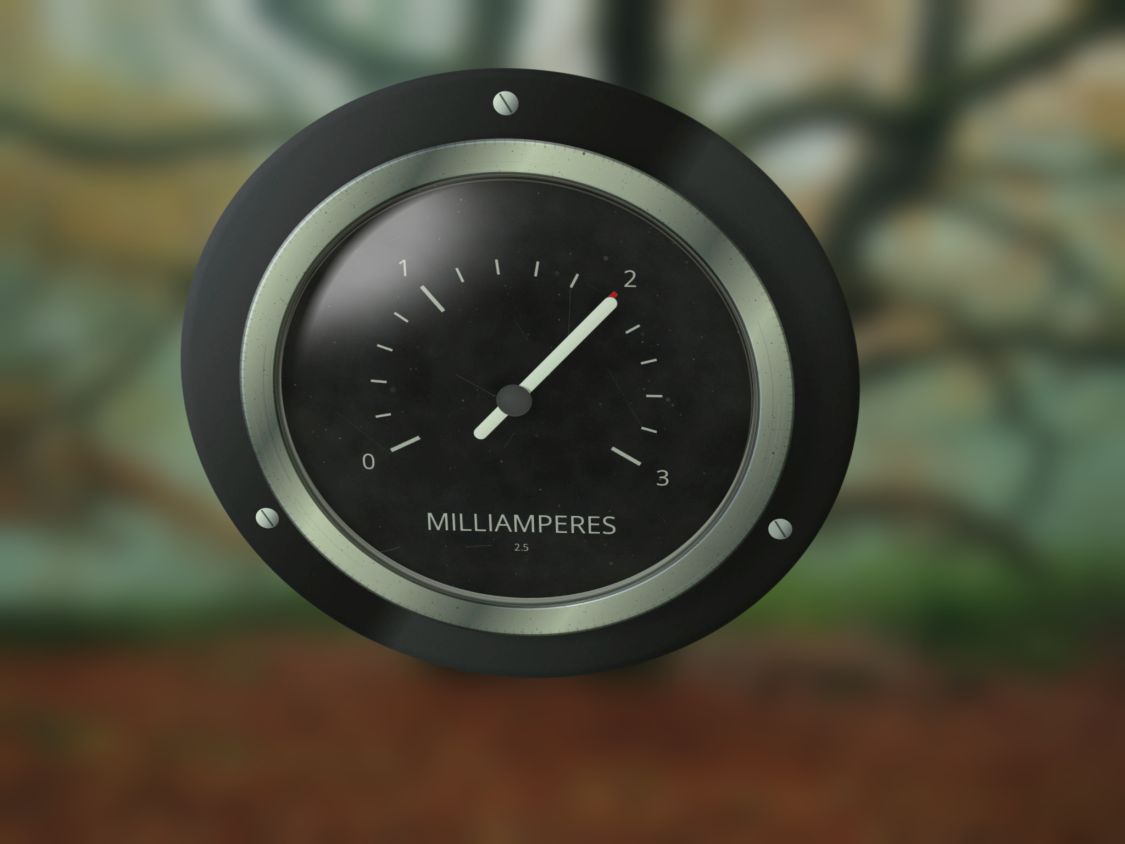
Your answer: 2 (mA)
